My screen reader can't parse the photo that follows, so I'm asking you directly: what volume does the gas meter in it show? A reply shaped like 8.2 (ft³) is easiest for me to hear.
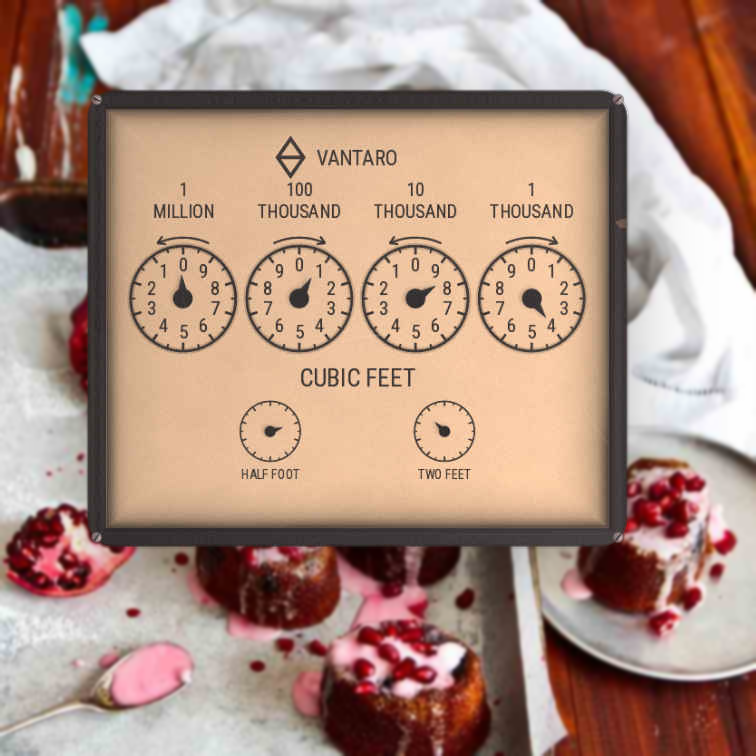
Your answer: 8400 (ft³)
